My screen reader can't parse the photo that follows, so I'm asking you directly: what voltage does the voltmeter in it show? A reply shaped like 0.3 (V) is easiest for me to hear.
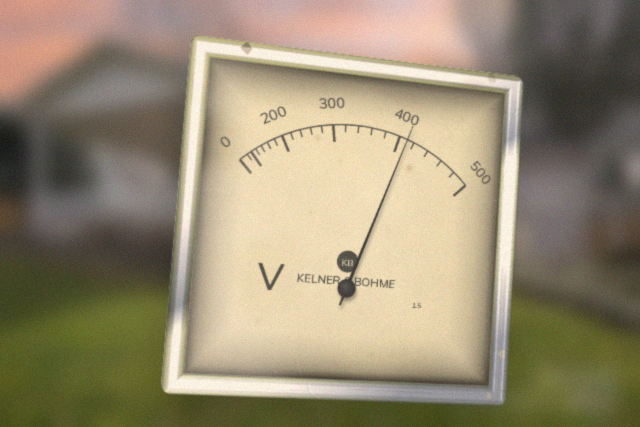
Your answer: 410 (V)
